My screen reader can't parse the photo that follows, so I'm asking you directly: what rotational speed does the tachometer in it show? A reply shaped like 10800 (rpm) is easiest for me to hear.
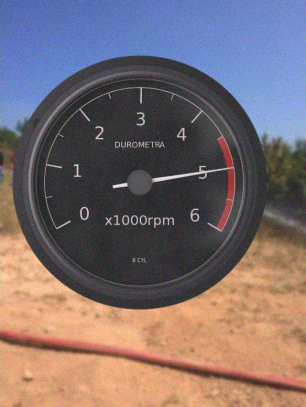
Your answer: 5000 (rpm)
